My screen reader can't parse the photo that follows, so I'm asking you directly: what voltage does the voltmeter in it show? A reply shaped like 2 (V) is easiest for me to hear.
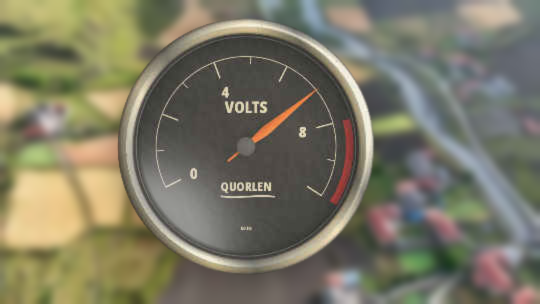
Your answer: 7 (V)
